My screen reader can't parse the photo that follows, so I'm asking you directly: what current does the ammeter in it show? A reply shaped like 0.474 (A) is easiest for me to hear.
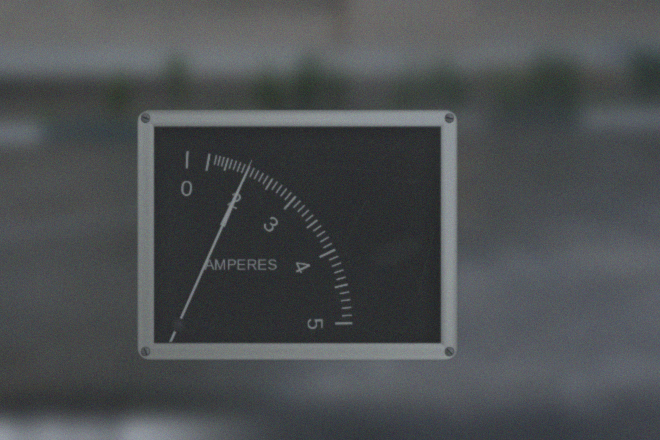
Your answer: 2 (A)
